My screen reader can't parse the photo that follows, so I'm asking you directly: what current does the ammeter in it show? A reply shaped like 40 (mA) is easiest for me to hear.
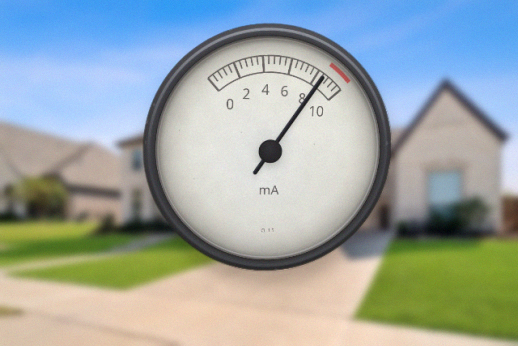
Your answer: 8.4 (mA)
